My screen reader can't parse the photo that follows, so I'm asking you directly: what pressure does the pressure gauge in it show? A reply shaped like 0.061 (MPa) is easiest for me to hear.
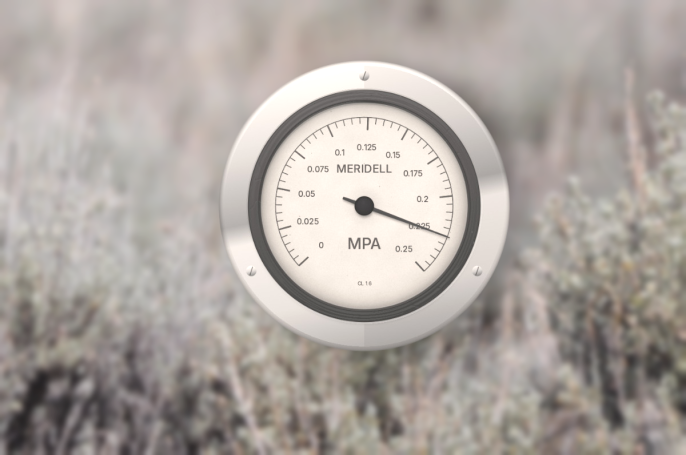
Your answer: 0.225 (MPa)
